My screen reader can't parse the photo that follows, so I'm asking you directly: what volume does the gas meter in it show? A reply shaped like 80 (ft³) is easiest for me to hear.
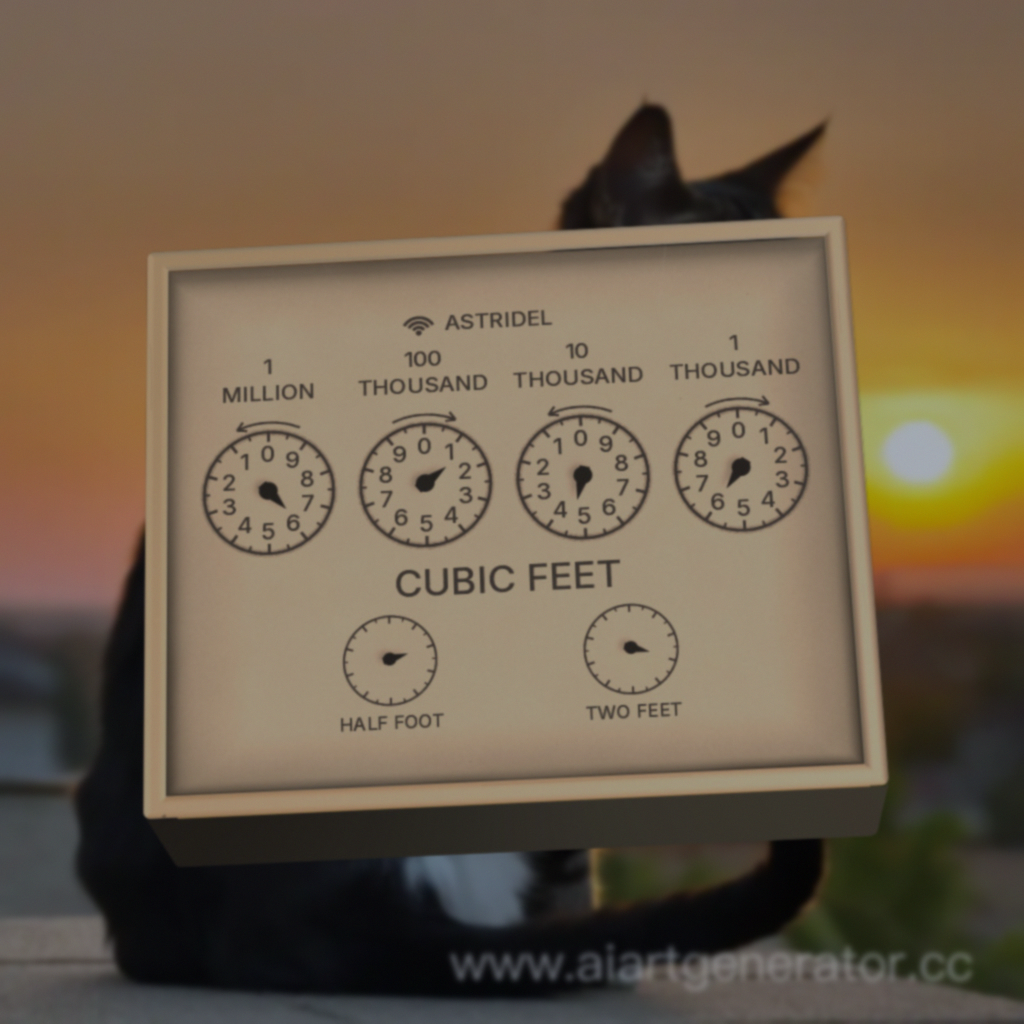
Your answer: 614600 (ft³)
